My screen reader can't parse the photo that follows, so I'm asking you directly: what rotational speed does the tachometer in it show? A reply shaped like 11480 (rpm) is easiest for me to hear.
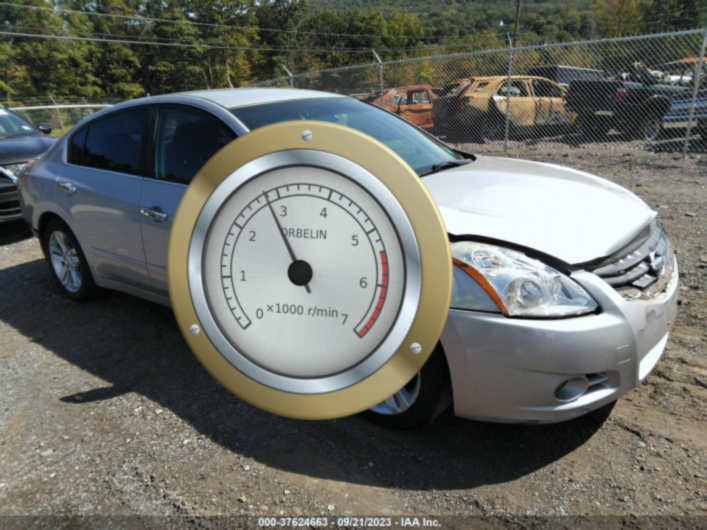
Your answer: 2800 (rpm)
